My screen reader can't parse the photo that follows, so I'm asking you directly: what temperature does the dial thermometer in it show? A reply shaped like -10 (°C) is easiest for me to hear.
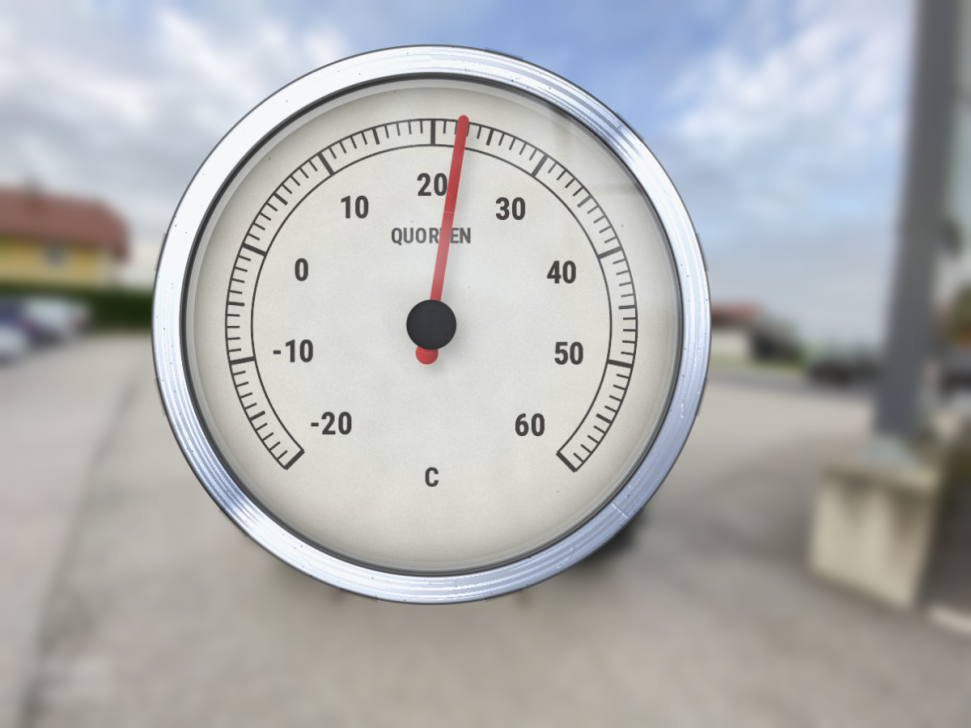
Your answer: 22.5 (°C)
